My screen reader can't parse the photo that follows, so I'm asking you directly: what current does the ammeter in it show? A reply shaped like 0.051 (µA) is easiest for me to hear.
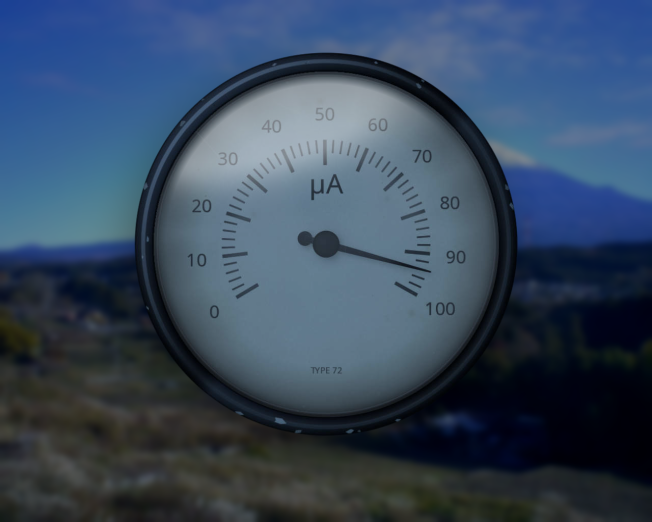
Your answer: 94 (µA)
